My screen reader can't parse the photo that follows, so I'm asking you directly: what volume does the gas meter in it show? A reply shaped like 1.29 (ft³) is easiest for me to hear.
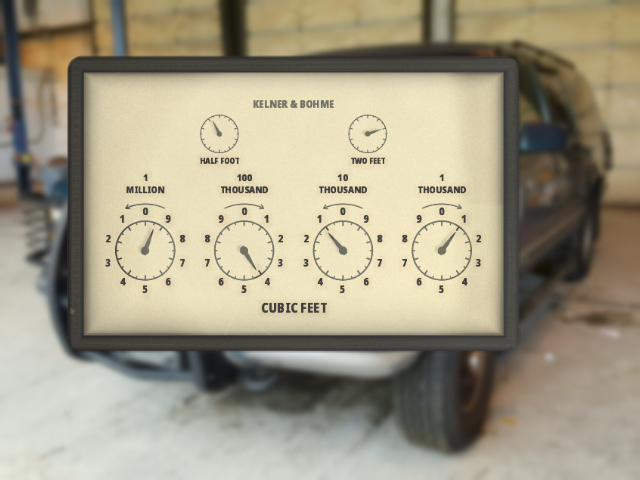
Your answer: 941100 (ft³)
